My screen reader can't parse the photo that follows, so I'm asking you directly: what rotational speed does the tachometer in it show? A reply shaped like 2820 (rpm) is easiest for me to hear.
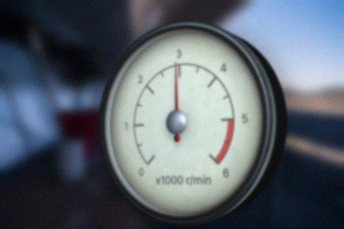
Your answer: 3000 (rpm)
